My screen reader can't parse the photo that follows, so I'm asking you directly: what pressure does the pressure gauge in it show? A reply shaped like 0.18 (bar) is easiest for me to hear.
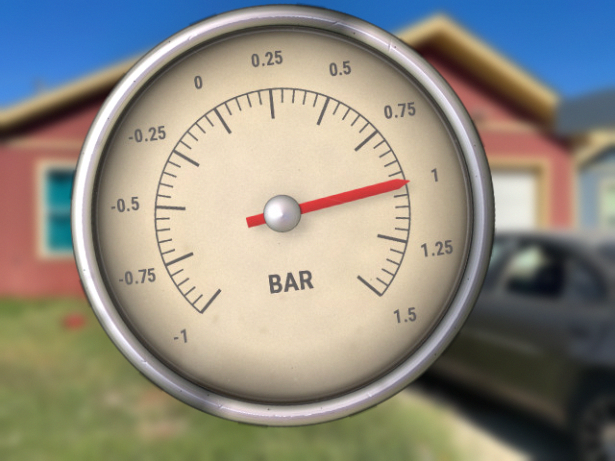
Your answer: 1 (bar)
